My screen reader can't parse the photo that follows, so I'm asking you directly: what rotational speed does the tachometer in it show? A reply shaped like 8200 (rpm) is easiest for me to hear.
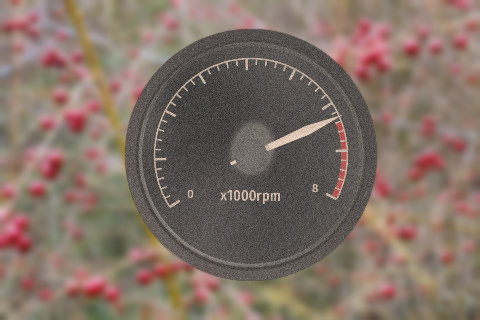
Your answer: 6300 (rpm)
